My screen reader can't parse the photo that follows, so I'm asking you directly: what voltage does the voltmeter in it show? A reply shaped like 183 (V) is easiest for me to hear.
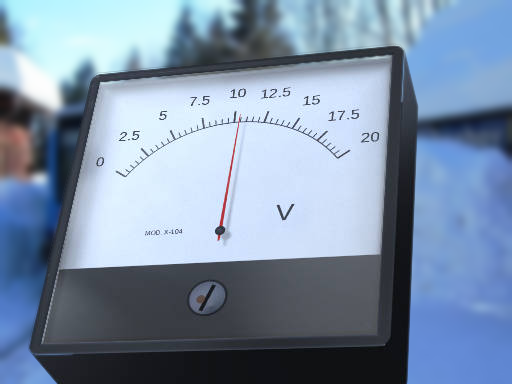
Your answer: 10.5 (V)
